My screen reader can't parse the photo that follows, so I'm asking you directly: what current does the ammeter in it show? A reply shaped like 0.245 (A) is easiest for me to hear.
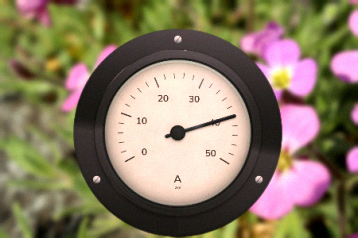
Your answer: 40 (A)
